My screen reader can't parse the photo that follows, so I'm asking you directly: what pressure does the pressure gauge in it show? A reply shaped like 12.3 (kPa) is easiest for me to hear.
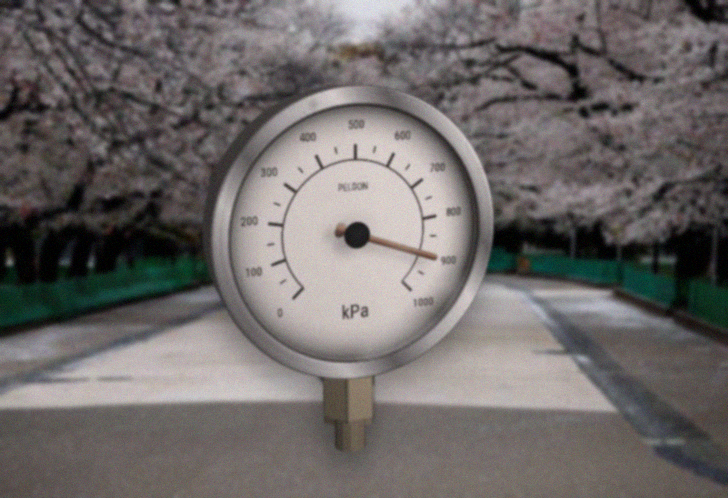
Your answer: 900 (kPa)
